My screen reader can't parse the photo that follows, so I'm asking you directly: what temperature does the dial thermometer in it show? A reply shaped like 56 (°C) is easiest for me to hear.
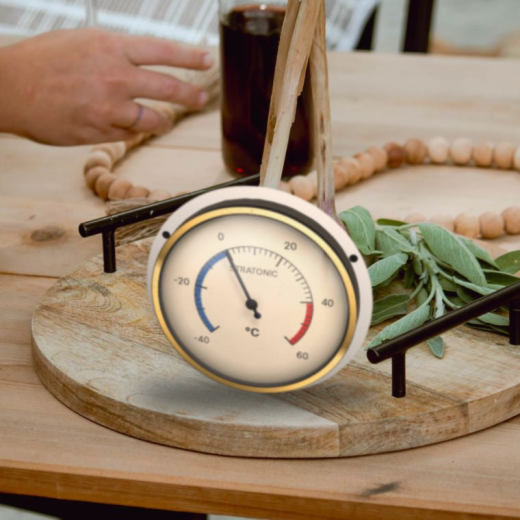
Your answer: 0 (°C)
